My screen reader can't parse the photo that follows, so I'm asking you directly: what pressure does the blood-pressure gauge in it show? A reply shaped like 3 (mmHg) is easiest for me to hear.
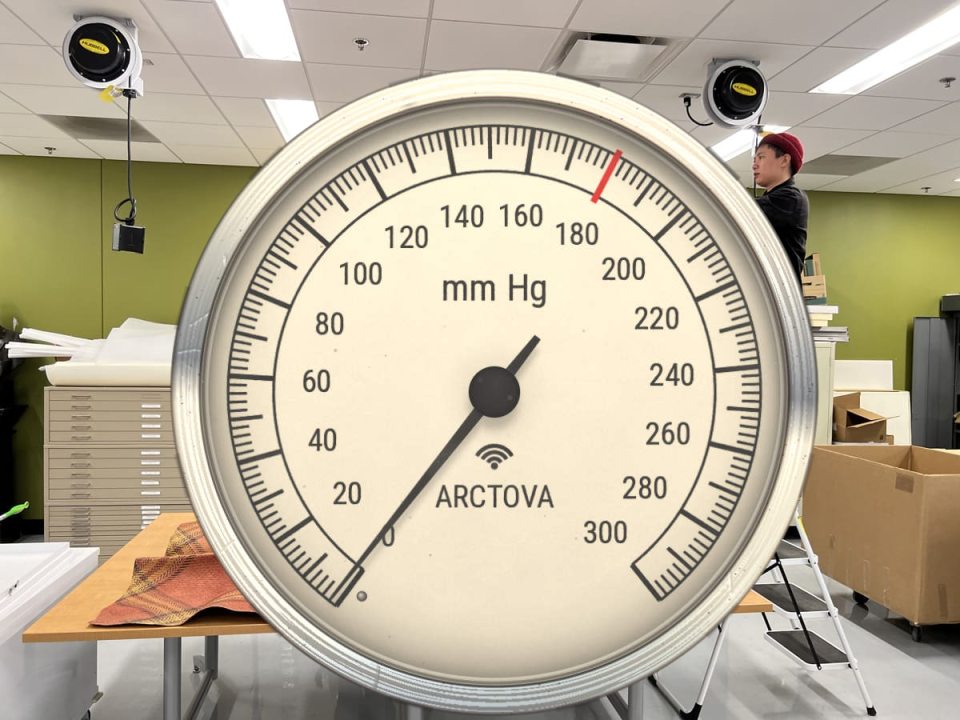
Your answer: 2 (mmHg)
